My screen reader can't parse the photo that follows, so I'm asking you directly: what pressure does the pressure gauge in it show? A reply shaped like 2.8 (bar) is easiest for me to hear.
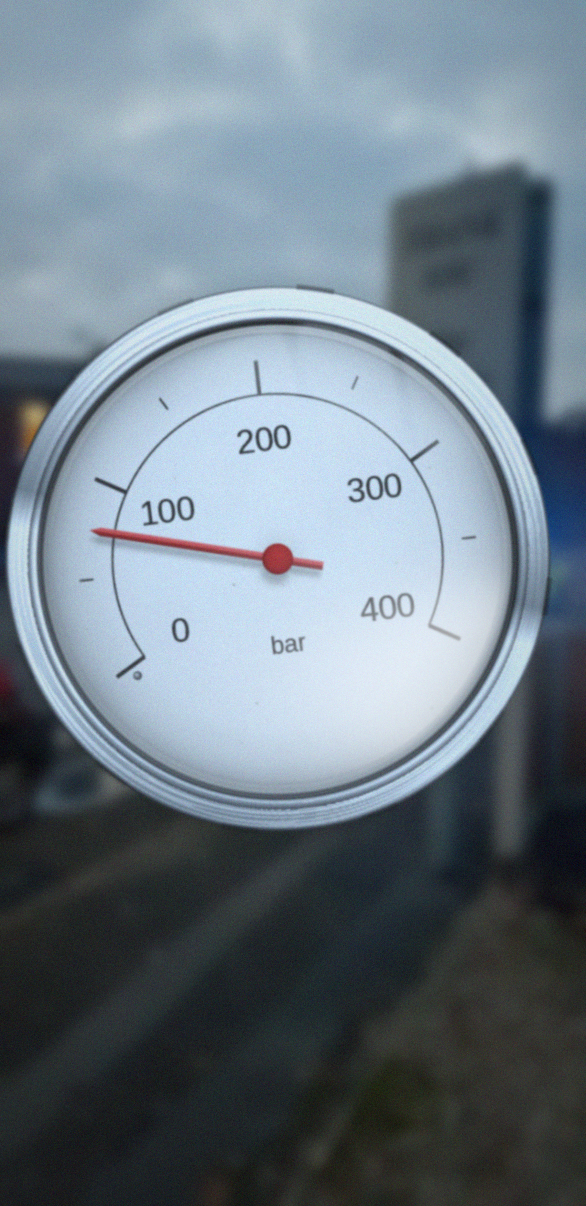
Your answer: 75 (bar)
